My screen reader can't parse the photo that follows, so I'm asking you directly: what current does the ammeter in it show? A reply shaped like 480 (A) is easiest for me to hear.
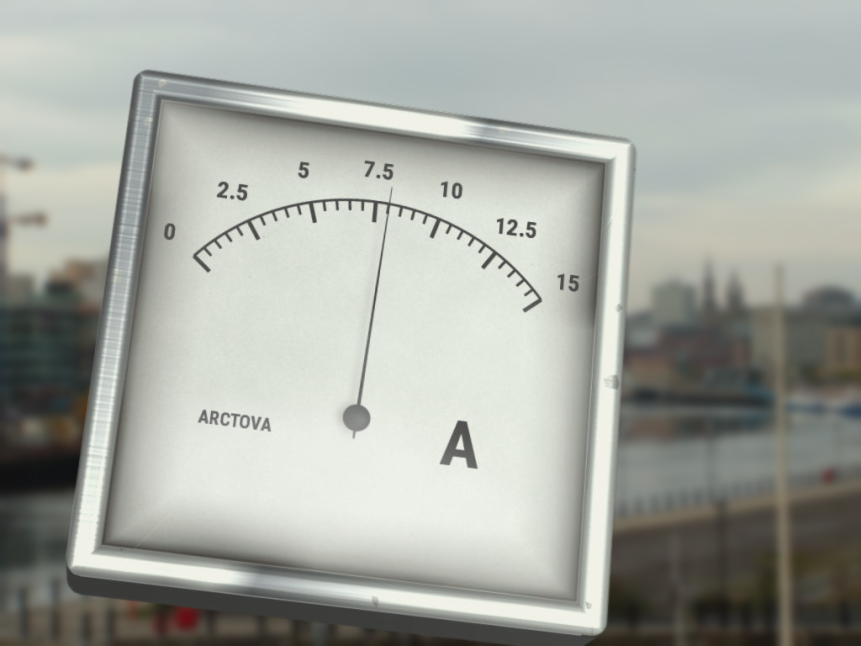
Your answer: 8 (A)
